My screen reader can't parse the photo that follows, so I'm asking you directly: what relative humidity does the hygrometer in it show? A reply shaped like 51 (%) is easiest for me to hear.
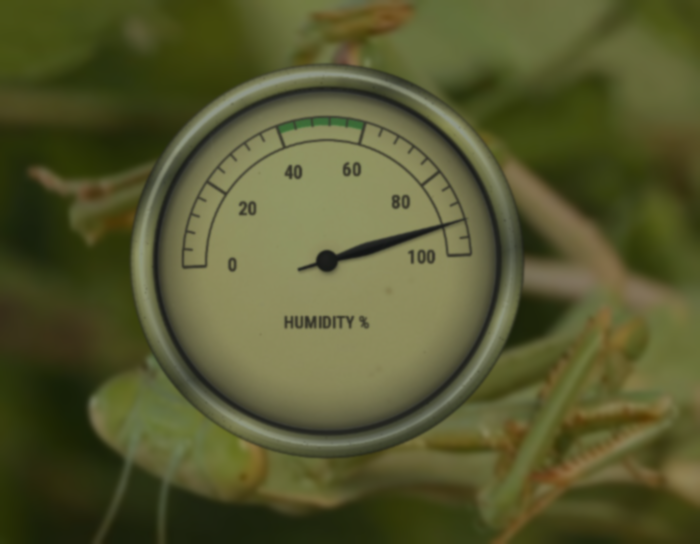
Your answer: 92 (%)
